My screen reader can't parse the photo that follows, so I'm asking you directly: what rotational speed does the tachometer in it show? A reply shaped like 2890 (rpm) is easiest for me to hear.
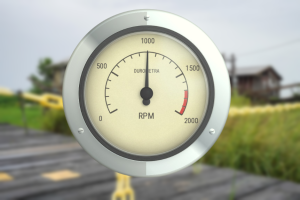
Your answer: 1000 (rpm)
